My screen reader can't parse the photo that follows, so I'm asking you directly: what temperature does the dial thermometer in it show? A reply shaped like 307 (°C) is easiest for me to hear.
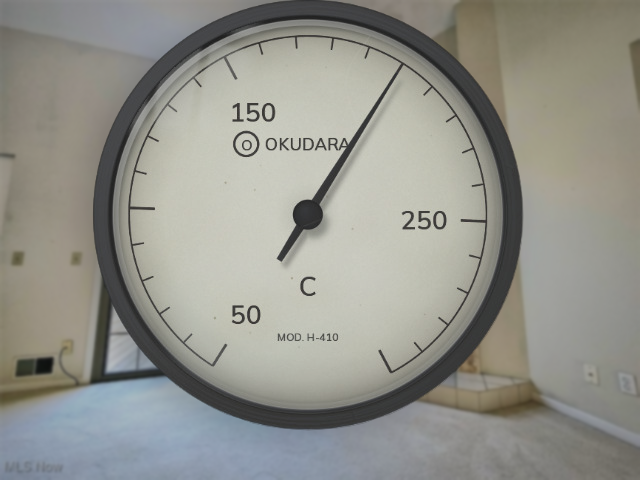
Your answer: 200 (°C)
